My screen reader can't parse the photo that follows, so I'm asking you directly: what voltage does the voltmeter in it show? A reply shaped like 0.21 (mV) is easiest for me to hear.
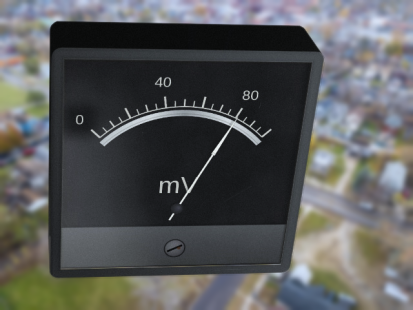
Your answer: 80 (mV)
